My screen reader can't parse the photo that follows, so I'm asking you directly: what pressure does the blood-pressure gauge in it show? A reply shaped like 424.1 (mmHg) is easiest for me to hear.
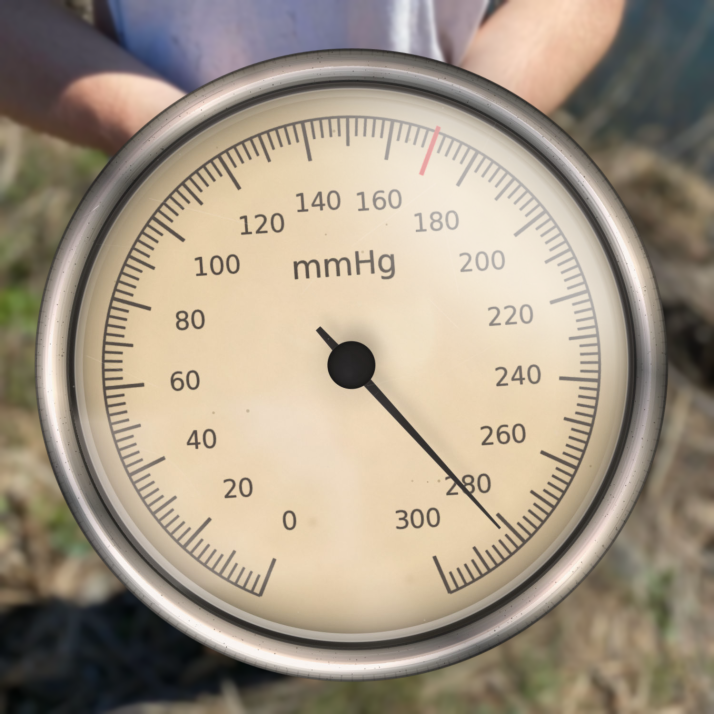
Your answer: 282 (mmHg)
